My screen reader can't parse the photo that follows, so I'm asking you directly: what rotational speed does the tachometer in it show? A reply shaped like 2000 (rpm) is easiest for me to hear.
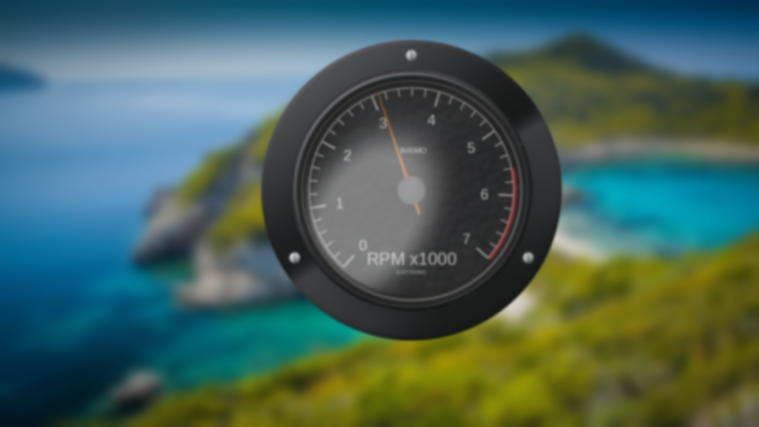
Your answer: 3100 (rpm)
